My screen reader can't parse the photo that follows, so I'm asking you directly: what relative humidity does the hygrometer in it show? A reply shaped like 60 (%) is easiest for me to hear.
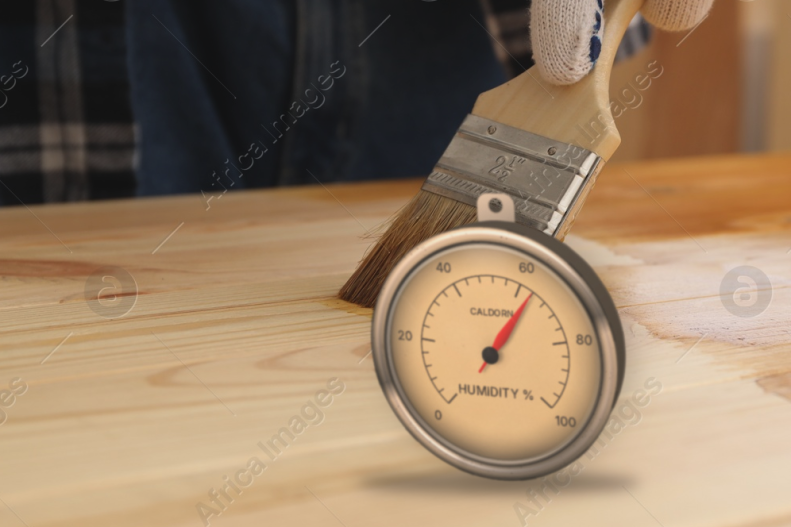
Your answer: 64 (%)
